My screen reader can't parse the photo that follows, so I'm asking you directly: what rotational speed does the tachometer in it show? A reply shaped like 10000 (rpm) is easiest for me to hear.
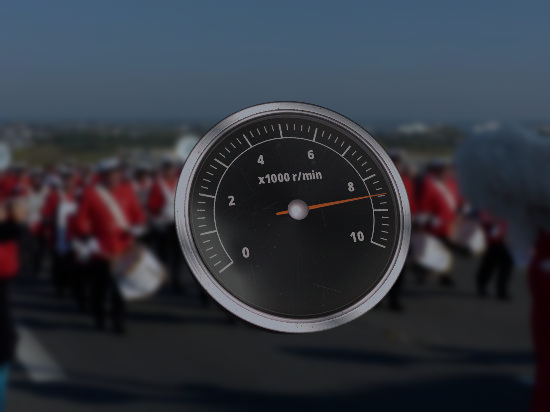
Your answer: 8600 (rpm)
